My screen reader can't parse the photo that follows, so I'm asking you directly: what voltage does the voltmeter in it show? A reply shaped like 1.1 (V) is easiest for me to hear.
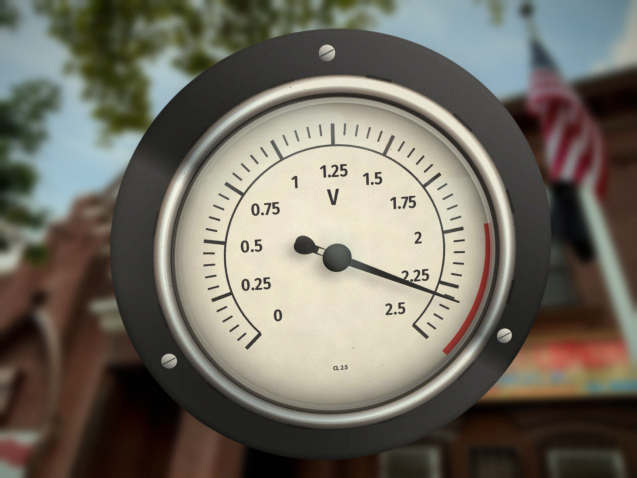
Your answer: 2.3 (V)
